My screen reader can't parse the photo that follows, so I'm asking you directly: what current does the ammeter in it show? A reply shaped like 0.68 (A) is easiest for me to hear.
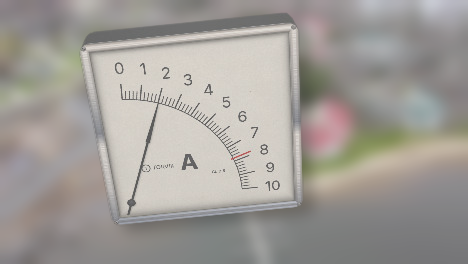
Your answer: 2 (A)
